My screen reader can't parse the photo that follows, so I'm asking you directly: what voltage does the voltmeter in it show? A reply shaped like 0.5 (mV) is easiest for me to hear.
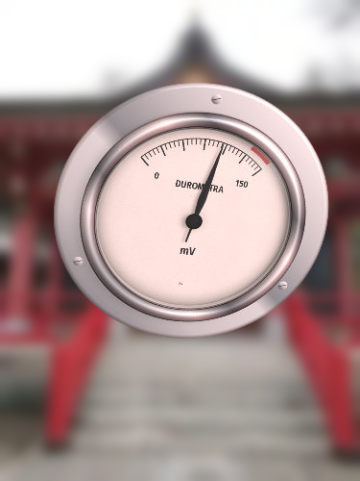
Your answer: 95 (mV)
